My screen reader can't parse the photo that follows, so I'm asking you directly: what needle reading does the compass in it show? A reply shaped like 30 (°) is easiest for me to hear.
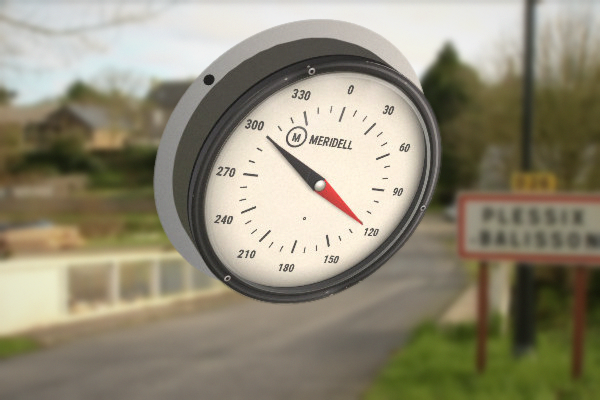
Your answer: 120 (°)
